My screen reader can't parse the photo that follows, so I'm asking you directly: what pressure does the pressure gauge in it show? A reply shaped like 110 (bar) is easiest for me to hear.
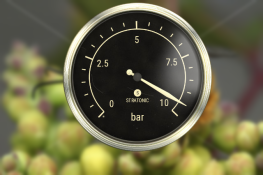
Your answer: 9.5 (bar)
